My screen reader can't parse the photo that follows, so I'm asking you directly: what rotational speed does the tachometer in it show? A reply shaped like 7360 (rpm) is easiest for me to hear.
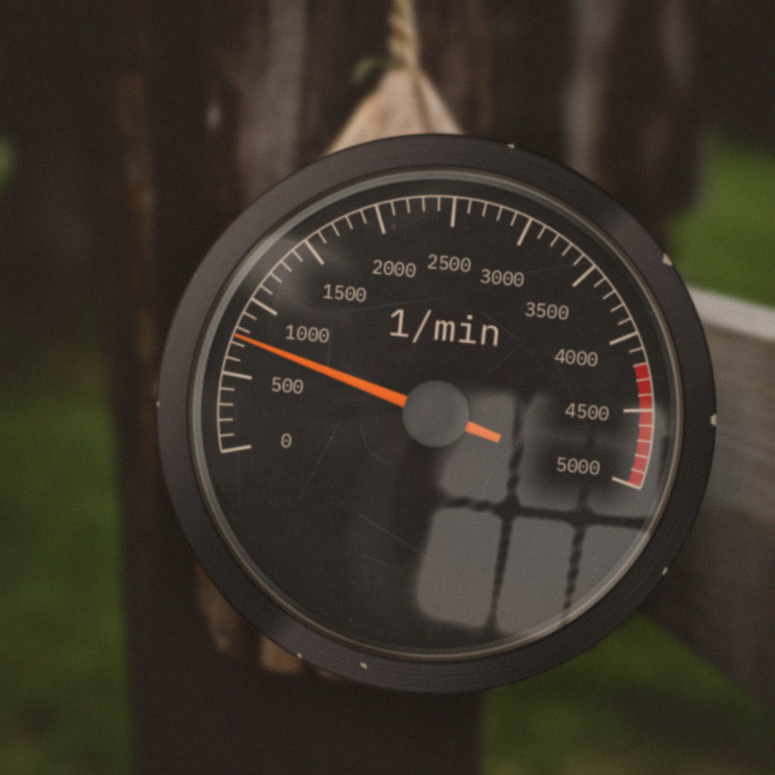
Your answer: 750 (rpm)
